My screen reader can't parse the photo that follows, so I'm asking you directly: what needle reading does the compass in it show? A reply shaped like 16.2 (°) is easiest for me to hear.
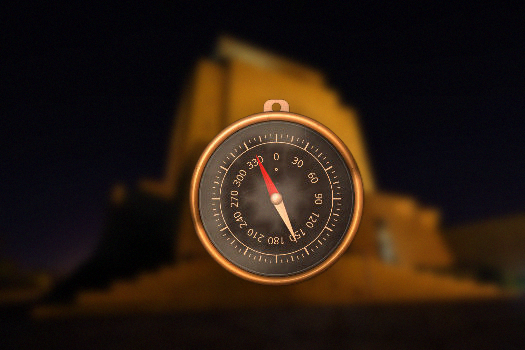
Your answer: 335 (°)
